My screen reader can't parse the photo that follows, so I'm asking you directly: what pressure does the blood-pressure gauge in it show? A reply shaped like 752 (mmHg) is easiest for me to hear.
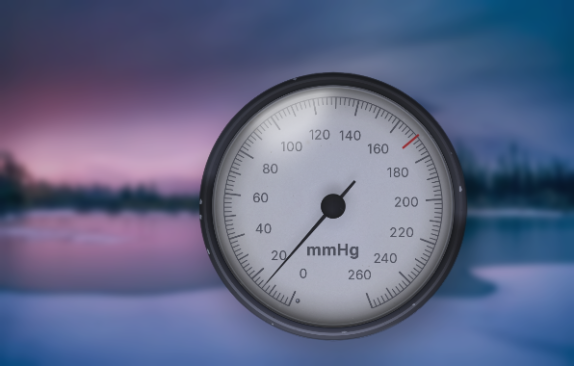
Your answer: 14 (mmHg)
